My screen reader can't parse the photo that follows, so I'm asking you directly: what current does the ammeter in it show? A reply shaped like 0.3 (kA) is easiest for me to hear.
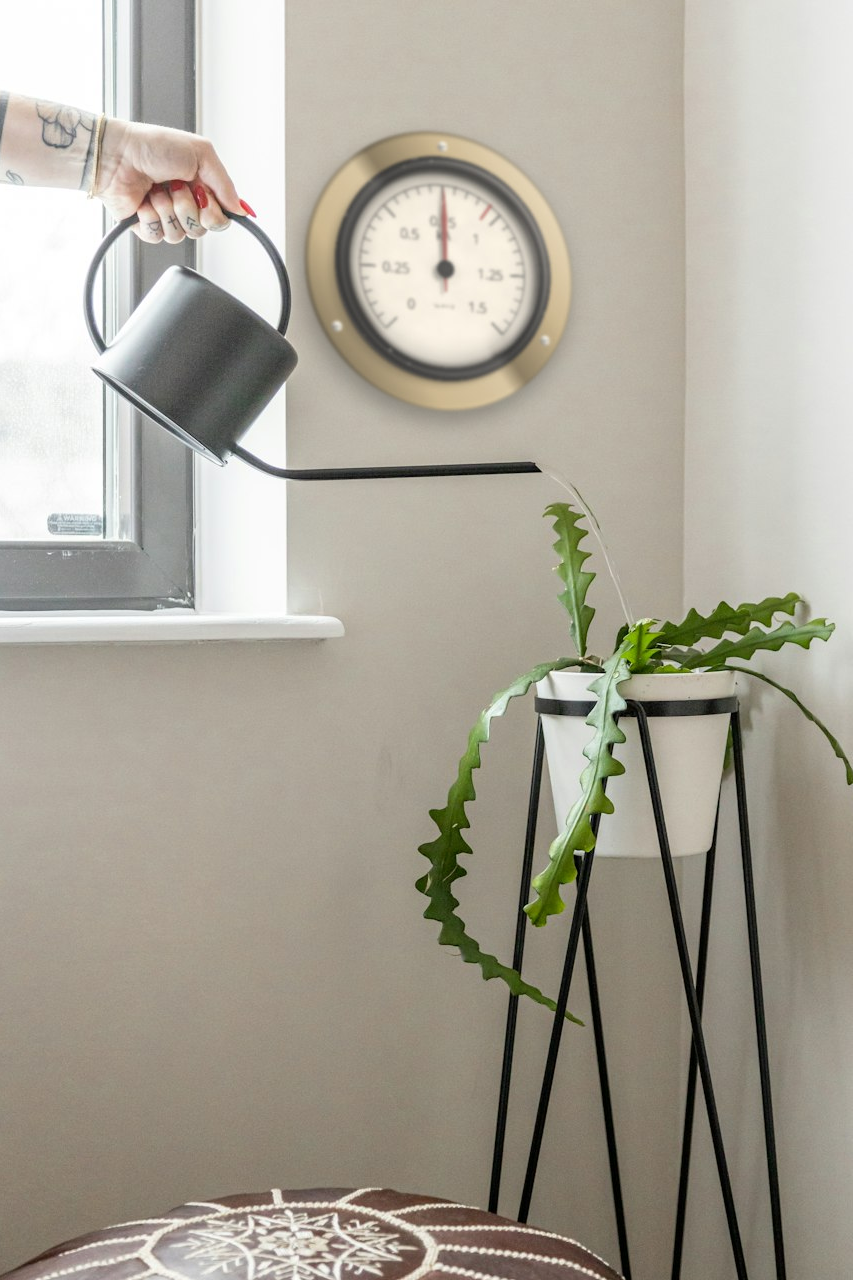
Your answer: 0.75 (kA)
